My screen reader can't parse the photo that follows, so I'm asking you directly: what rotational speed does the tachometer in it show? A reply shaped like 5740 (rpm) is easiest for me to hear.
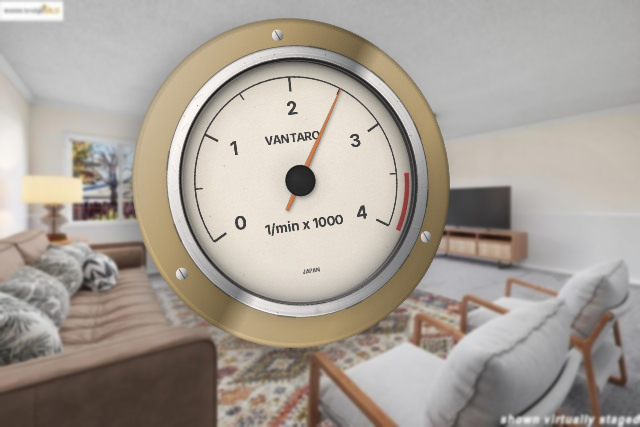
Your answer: 2500 (rpm)
